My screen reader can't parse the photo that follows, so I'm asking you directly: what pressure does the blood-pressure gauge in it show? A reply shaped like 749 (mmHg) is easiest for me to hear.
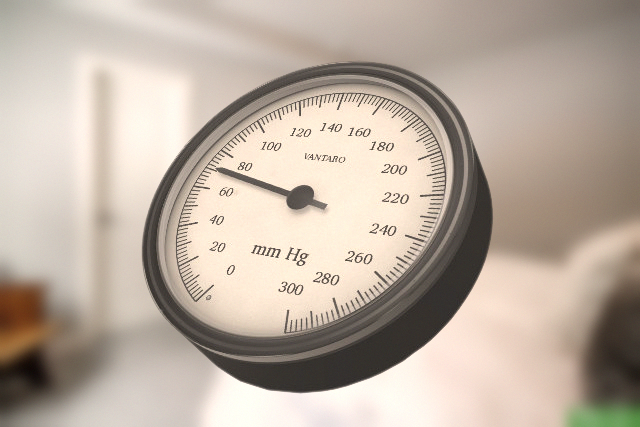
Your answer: 70 (mmHg)
